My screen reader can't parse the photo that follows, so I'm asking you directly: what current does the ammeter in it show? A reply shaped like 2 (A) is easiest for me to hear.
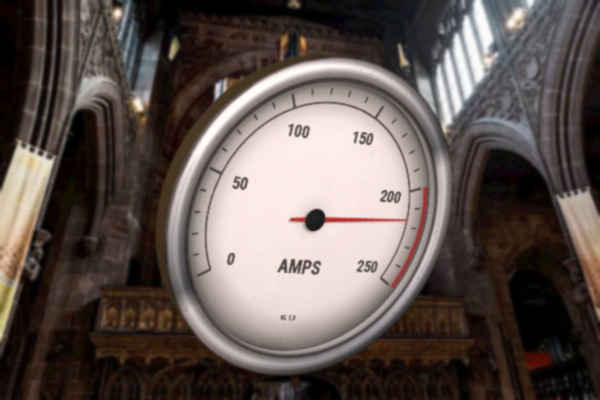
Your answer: 215 (A)
